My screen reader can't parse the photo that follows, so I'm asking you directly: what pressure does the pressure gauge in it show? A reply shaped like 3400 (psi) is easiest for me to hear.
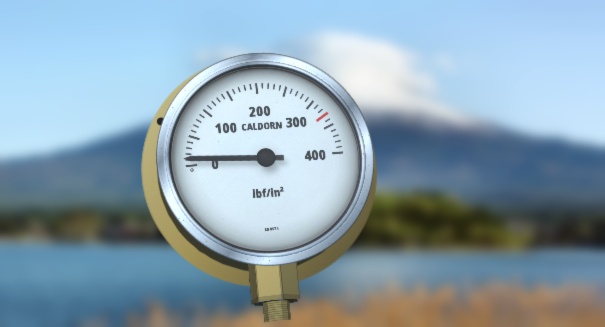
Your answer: 10 (psi)
